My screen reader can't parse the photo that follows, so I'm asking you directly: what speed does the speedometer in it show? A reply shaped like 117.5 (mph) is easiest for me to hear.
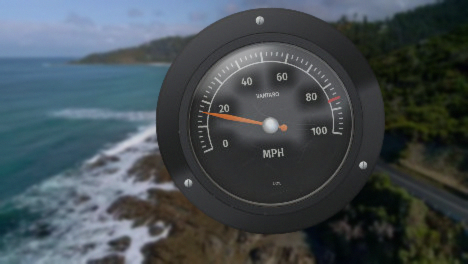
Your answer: 16 (mph)
